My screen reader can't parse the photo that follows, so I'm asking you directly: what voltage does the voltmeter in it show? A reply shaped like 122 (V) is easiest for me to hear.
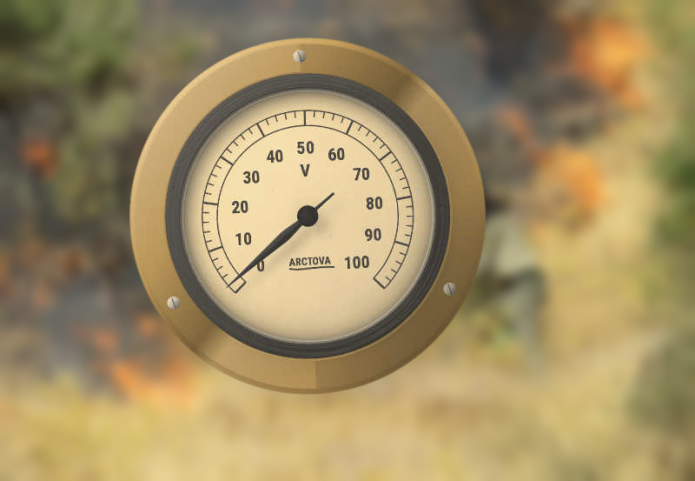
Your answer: 2 (V)
